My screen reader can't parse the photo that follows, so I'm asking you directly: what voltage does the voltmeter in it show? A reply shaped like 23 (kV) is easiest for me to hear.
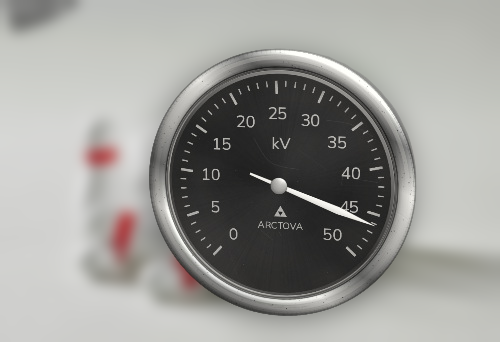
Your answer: 46 (kV)
